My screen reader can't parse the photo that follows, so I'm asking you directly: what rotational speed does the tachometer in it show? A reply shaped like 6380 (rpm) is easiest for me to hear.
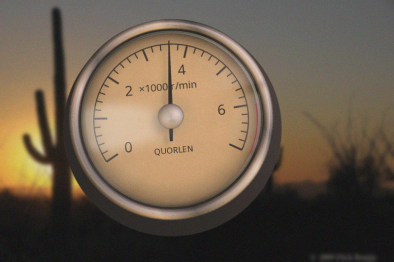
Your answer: 3600 (rpm)
